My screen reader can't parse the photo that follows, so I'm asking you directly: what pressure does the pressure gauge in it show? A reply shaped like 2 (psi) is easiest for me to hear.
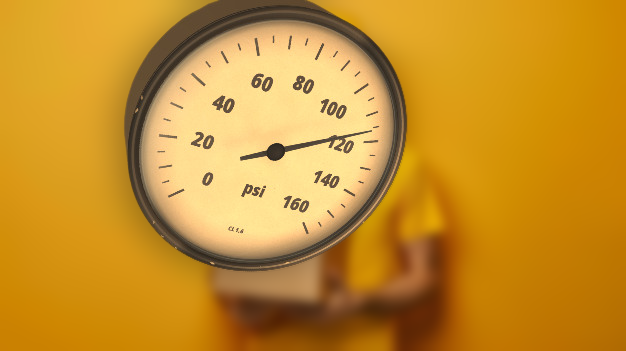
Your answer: 115 (psi)
